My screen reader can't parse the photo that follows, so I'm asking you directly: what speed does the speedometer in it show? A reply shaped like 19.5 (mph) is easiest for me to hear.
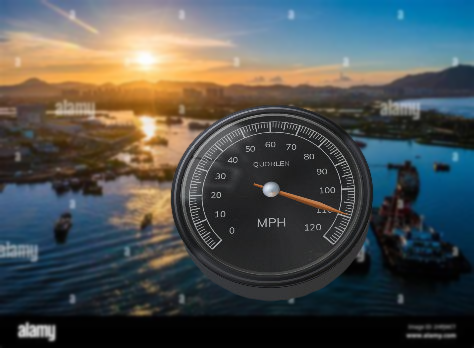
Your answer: 110 (mph)
